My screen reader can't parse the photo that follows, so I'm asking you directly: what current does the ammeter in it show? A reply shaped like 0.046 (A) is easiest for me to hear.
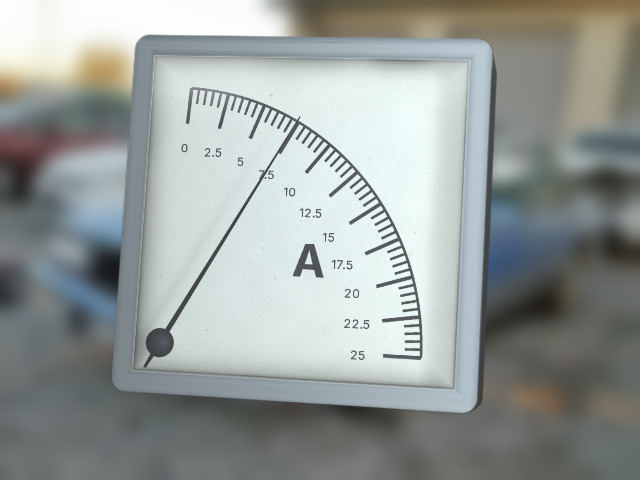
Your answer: 7.5 (A)
